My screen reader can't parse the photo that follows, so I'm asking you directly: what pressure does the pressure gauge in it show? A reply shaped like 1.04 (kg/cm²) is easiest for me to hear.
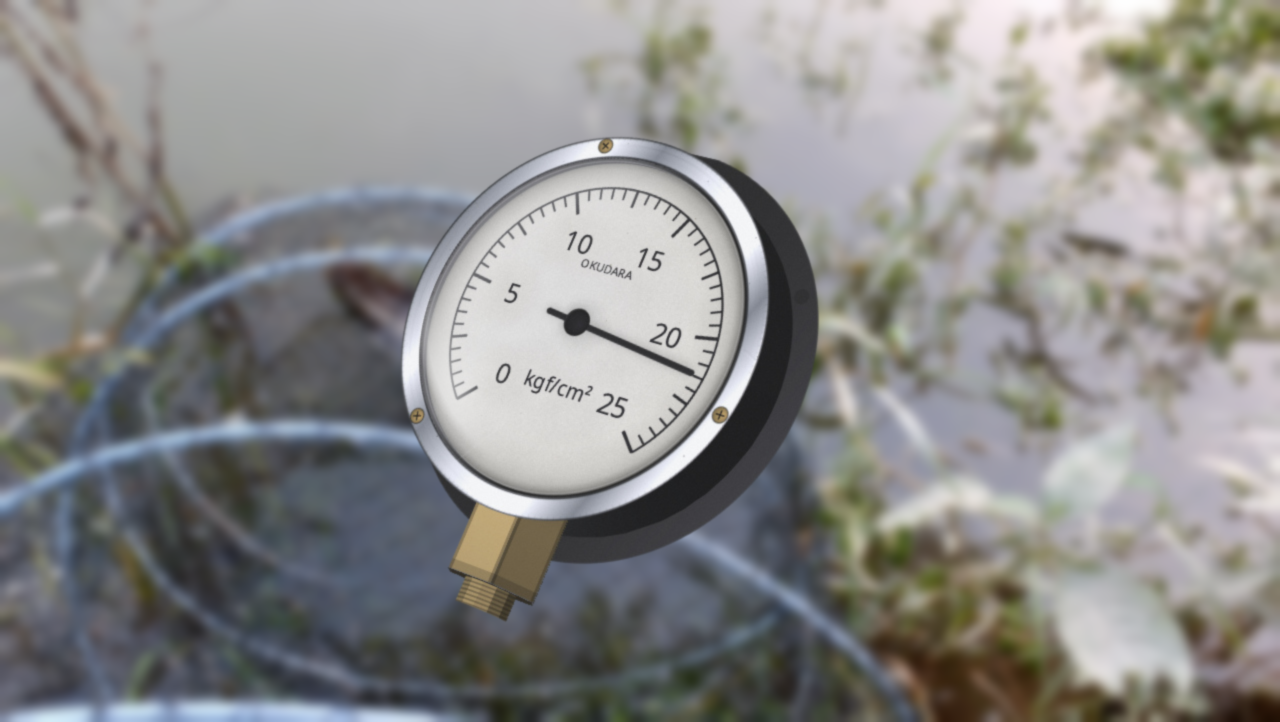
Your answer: 21.5 (kg/cm²)
